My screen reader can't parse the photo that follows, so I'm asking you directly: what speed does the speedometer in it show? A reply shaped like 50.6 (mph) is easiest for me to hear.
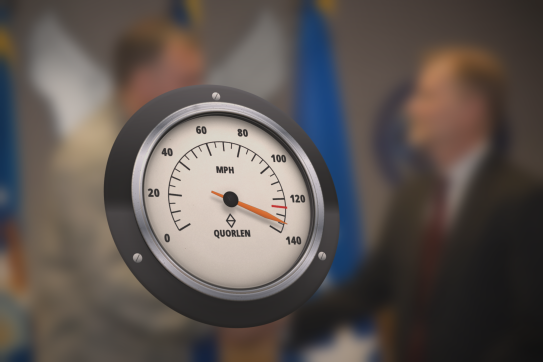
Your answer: 135 (mph)
